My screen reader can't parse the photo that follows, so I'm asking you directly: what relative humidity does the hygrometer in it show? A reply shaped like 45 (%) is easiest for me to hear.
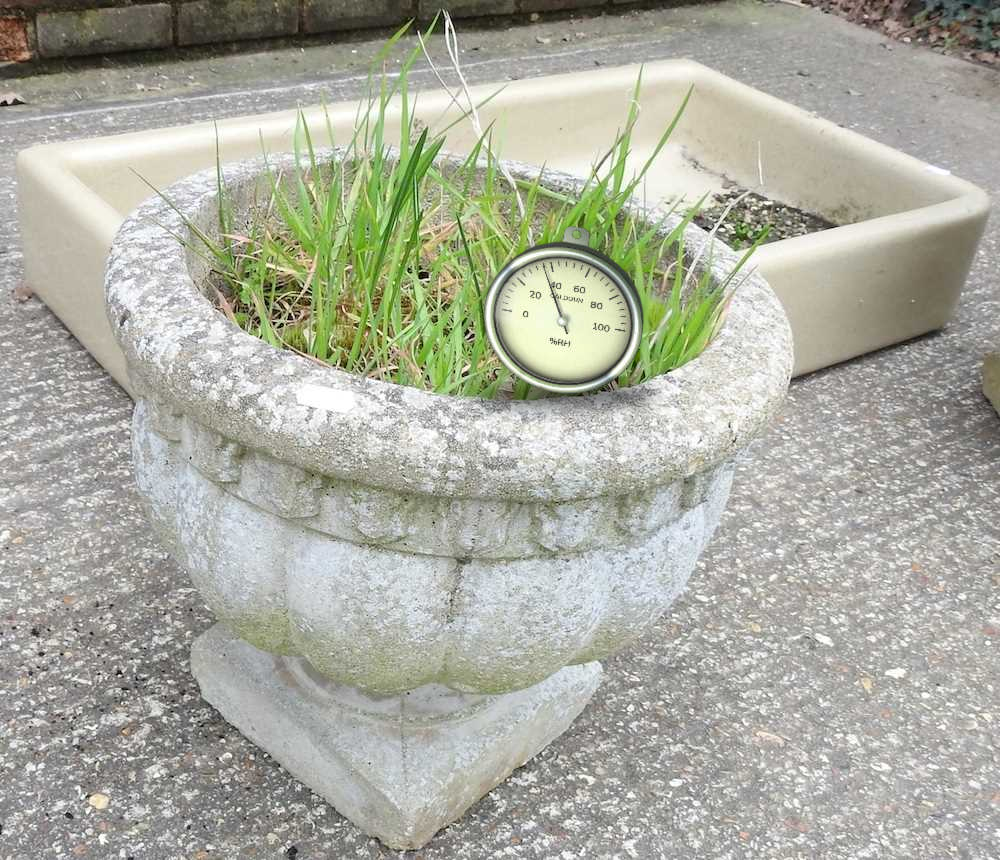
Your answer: 36 (%)
